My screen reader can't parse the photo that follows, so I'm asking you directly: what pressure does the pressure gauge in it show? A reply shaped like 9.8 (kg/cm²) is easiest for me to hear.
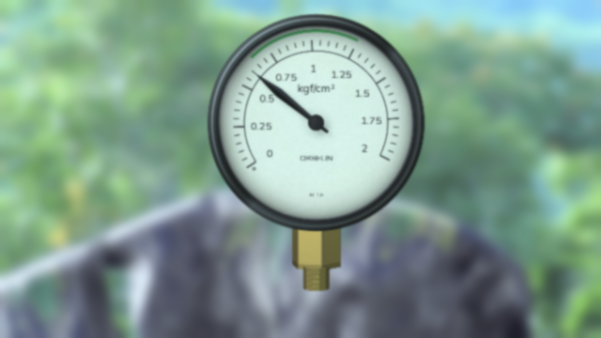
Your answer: 0.6 (kg/cm²)
